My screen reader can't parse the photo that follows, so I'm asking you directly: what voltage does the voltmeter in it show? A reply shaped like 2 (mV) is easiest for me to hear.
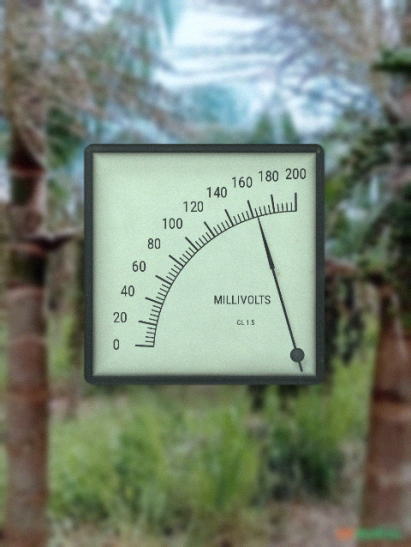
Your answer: 164 (mV)
